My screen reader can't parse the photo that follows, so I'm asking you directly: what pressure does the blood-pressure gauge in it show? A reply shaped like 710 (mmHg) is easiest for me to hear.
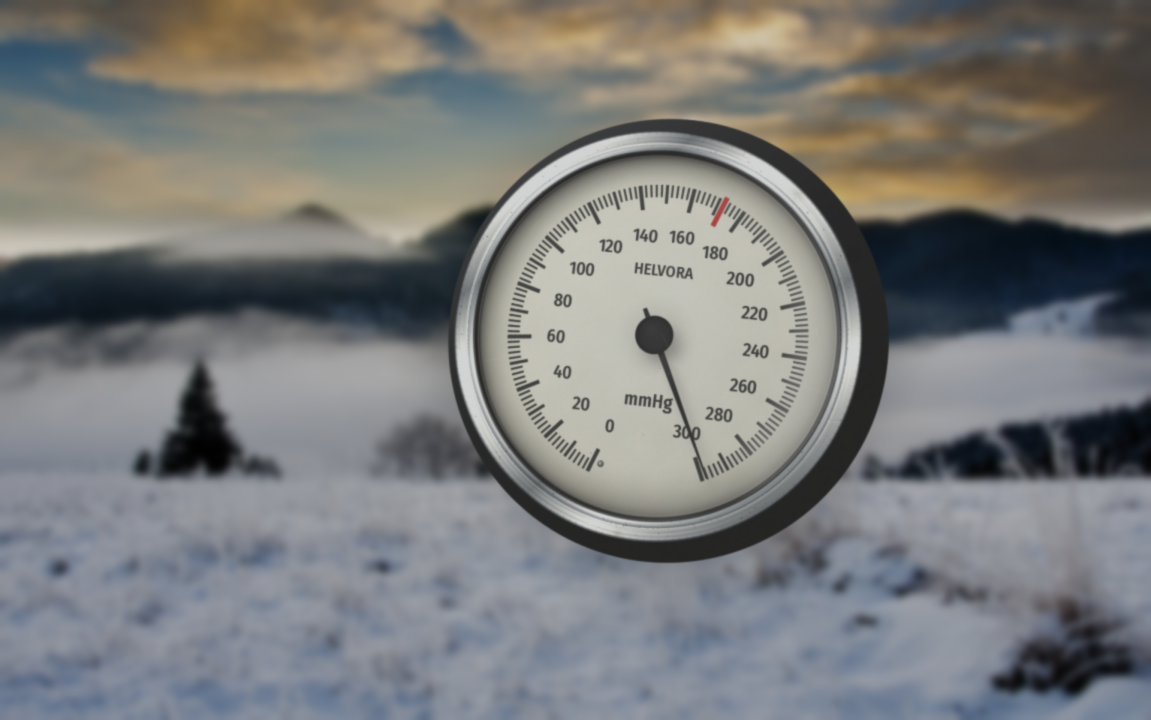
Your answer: 298 (mmHg)
